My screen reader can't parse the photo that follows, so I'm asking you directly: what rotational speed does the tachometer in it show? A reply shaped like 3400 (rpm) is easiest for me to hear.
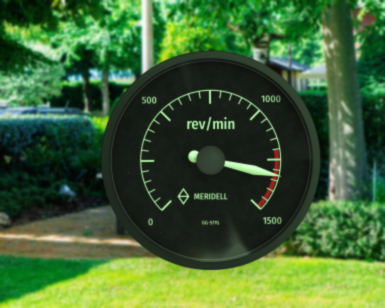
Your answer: 1325 (rpm)
